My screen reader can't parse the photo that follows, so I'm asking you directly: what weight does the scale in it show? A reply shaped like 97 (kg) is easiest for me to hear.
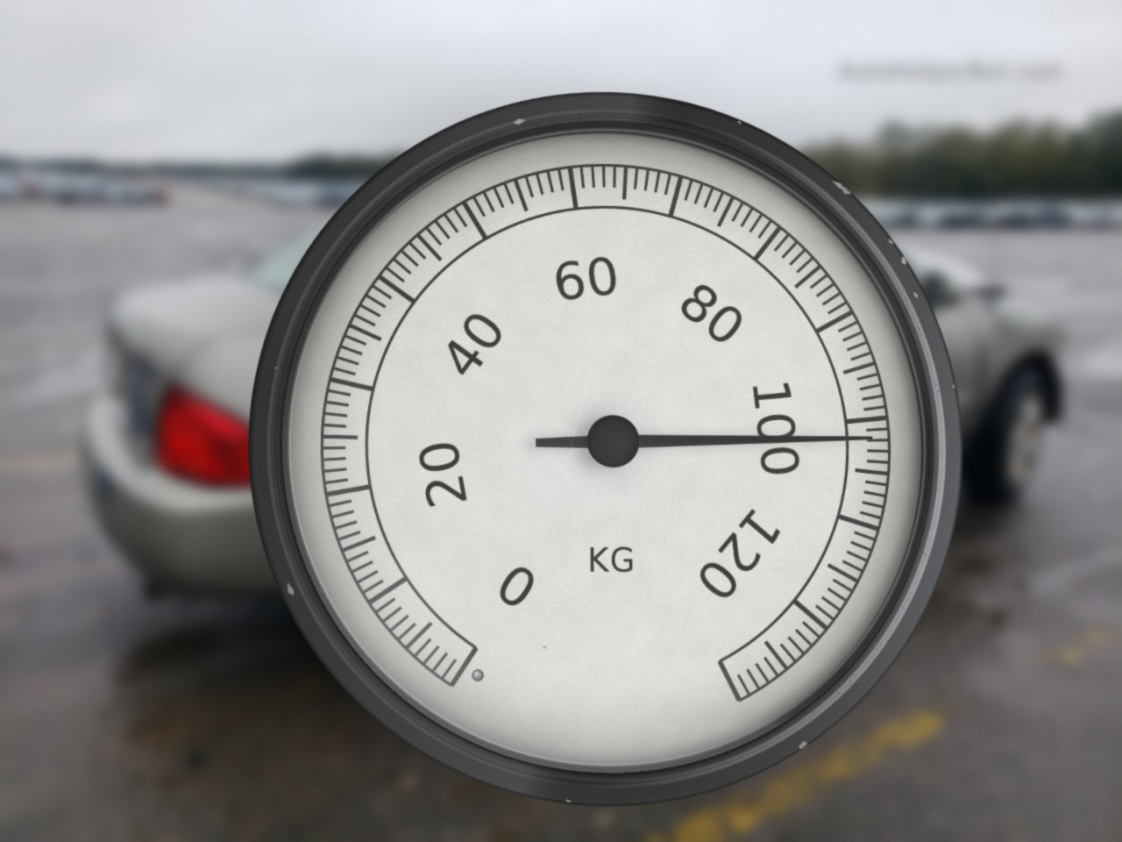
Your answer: 102 (kg)
